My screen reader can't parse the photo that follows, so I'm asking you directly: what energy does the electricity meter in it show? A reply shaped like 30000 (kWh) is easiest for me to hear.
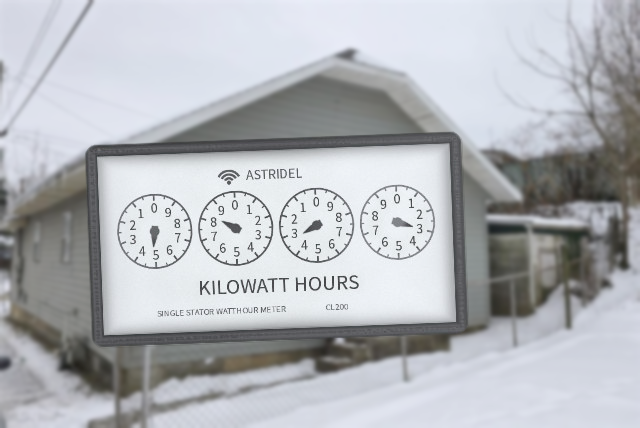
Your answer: 4833 (kWh)
